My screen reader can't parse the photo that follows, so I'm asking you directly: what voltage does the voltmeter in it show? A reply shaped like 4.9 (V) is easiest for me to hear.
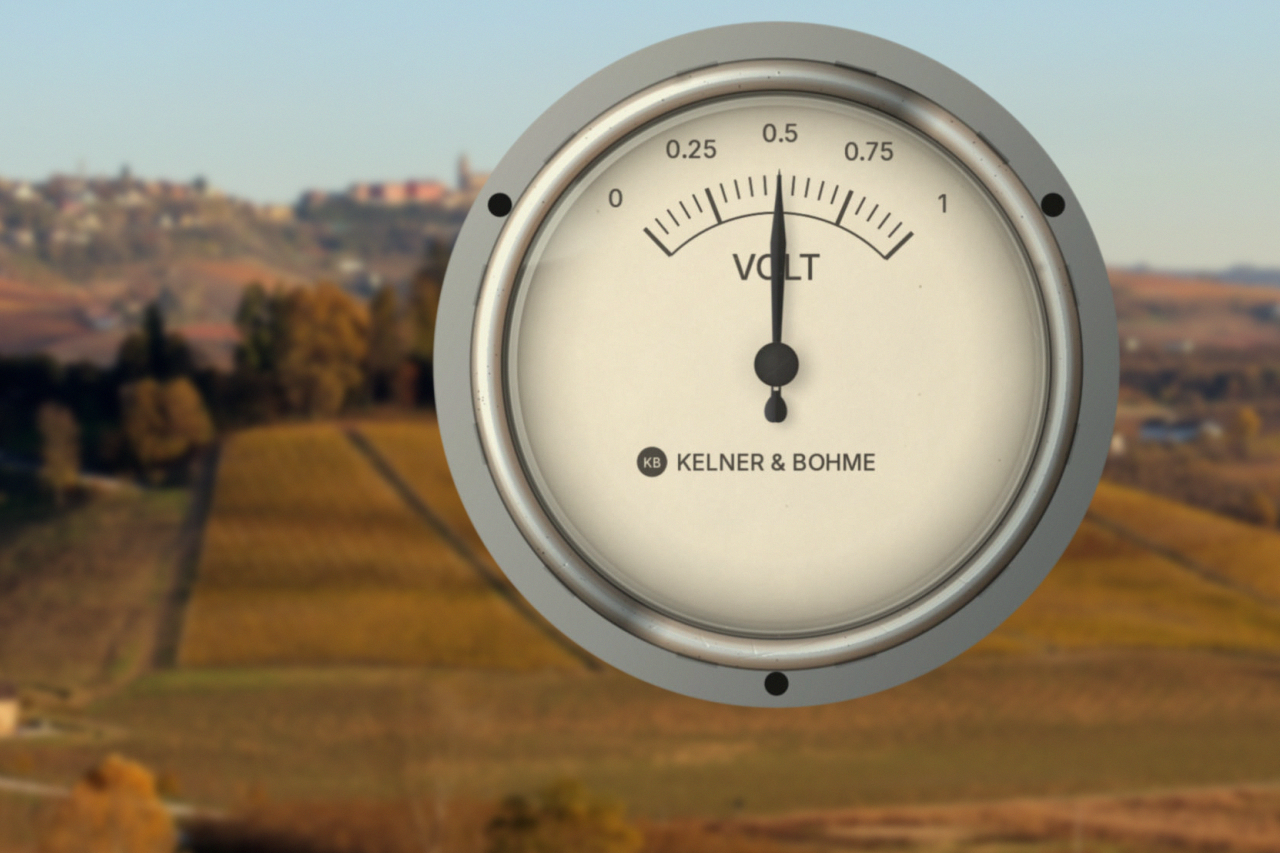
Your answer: 0.5 (V)
